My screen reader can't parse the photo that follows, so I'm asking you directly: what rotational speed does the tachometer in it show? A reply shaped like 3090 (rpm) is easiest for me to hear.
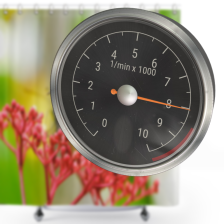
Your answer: 8000 (rpm)
